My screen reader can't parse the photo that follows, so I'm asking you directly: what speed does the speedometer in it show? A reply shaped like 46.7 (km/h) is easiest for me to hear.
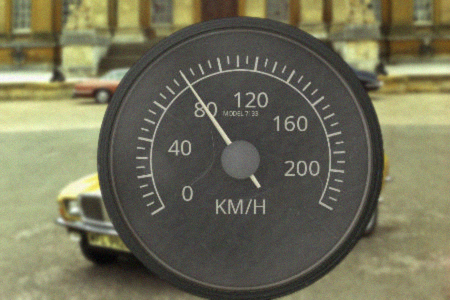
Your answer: 80 (km/h)
